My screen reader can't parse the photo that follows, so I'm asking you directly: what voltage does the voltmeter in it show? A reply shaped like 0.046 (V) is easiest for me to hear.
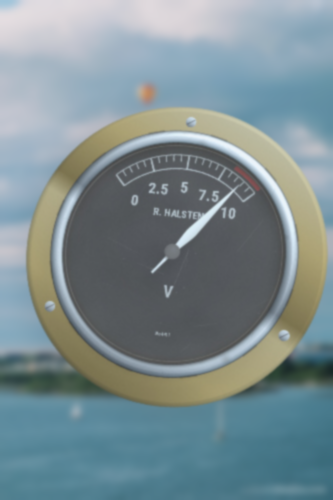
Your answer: 9 (V)
